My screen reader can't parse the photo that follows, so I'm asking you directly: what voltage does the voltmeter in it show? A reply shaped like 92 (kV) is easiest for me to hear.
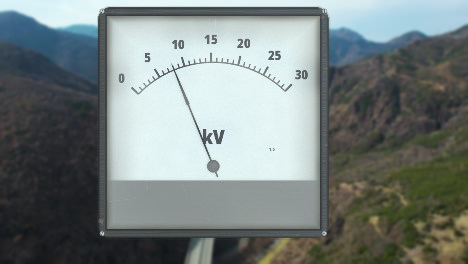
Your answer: 8 (kV)
